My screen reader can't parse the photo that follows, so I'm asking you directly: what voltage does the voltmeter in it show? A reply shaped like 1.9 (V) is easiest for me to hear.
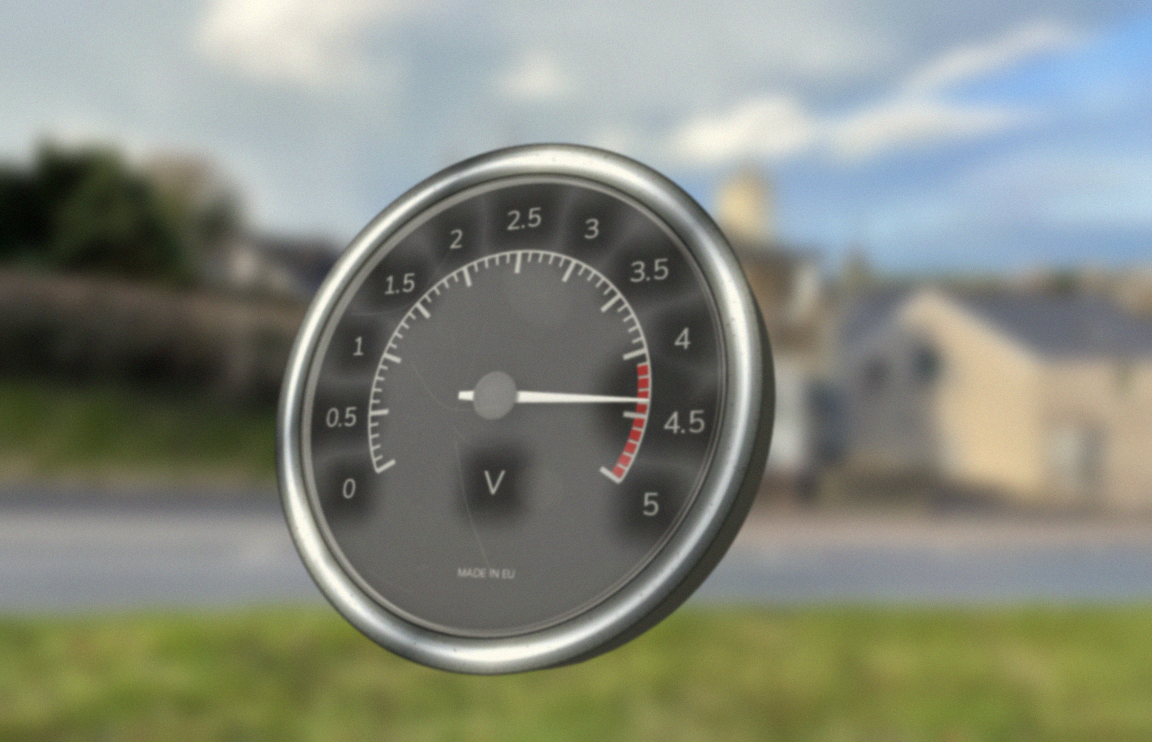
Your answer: 4.4 (V)
